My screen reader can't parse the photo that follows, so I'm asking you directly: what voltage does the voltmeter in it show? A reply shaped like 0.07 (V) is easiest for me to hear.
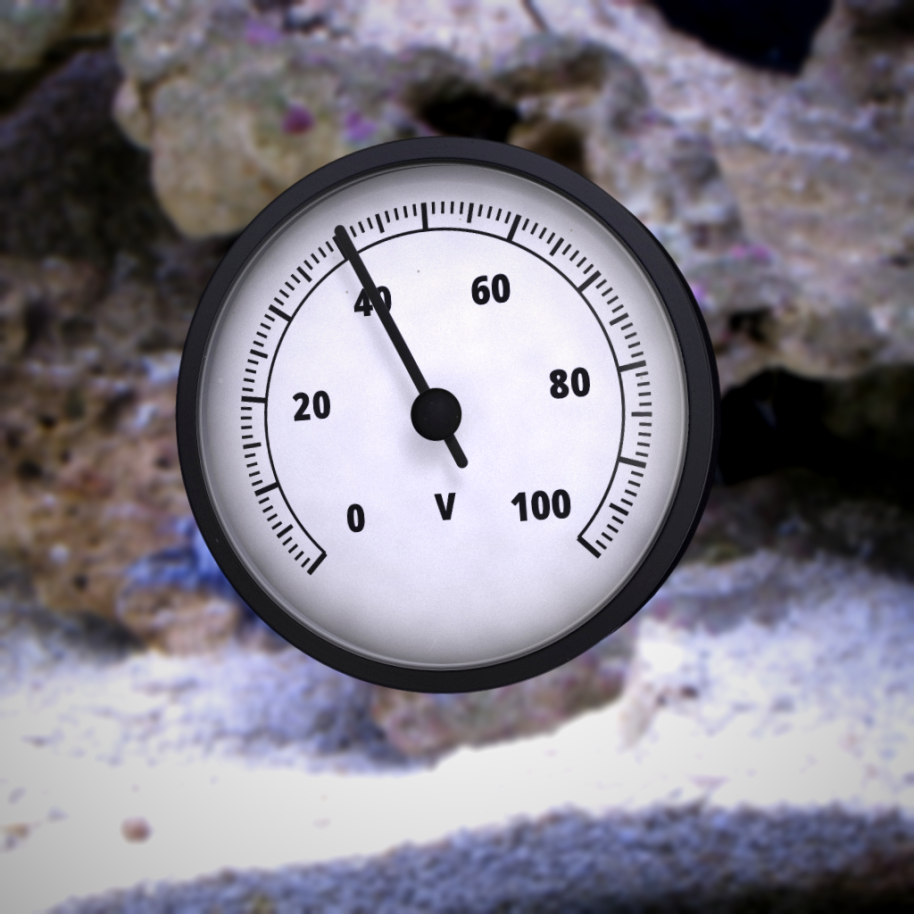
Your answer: 41 (V)
